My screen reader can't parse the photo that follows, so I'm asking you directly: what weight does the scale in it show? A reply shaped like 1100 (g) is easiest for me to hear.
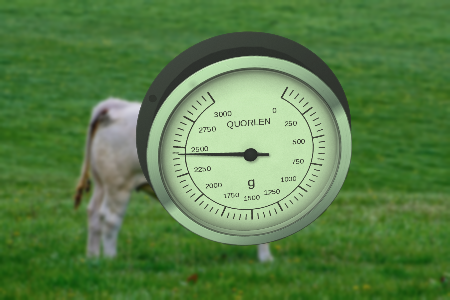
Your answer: 2450 (g)
